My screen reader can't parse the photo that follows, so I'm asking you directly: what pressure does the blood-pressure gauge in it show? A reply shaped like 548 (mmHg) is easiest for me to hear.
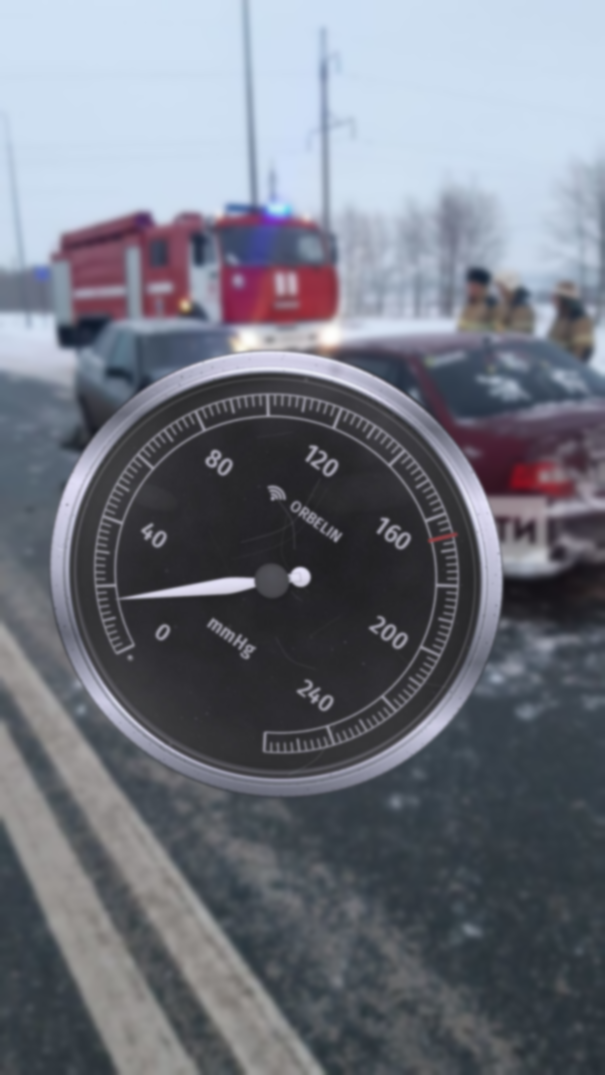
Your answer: 16 (mmHg)
